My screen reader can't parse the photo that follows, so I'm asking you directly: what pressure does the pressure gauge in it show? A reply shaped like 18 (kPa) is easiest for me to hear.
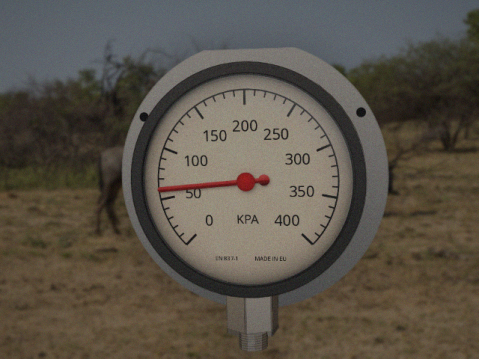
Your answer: 60 (kPa)
